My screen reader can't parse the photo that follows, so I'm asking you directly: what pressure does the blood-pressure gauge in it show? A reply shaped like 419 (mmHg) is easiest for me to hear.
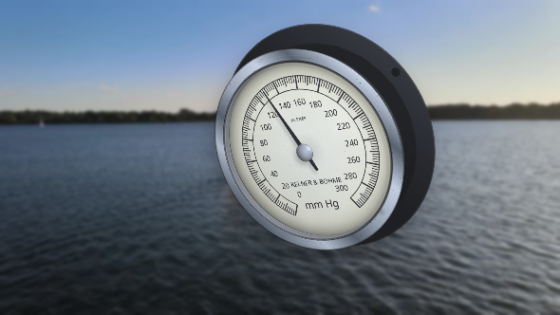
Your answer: 130 (mmHg)
